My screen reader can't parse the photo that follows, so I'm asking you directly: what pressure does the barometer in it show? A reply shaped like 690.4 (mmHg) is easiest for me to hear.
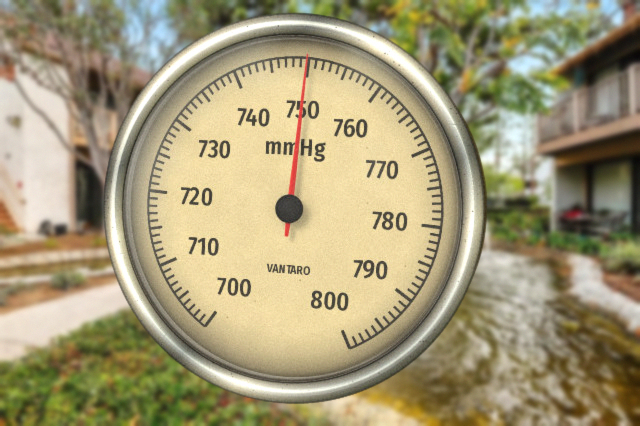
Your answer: 750 (mmHg)
